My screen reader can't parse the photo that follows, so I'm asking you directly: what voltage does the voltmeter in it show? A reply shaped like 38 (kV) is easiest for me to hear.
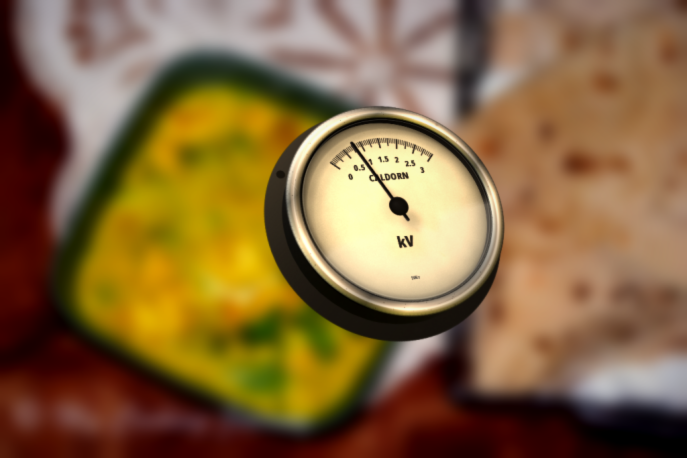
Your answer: 0.75 (kV)
